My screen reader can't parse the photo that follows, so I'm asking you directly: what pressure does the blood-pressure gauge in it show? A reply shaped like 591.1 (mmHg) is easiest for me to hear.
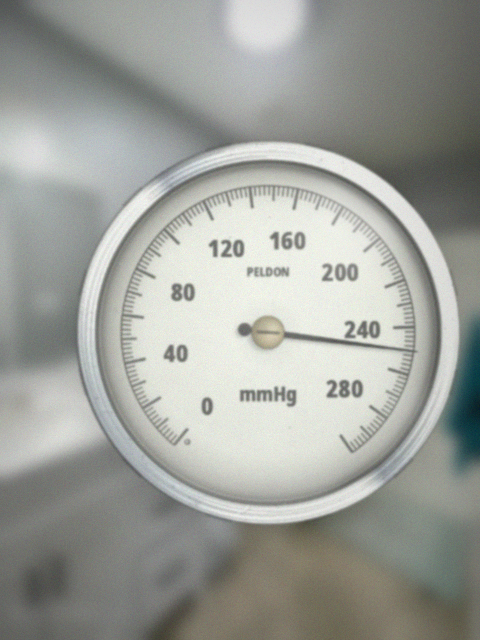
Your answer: 250 (mmHg)
